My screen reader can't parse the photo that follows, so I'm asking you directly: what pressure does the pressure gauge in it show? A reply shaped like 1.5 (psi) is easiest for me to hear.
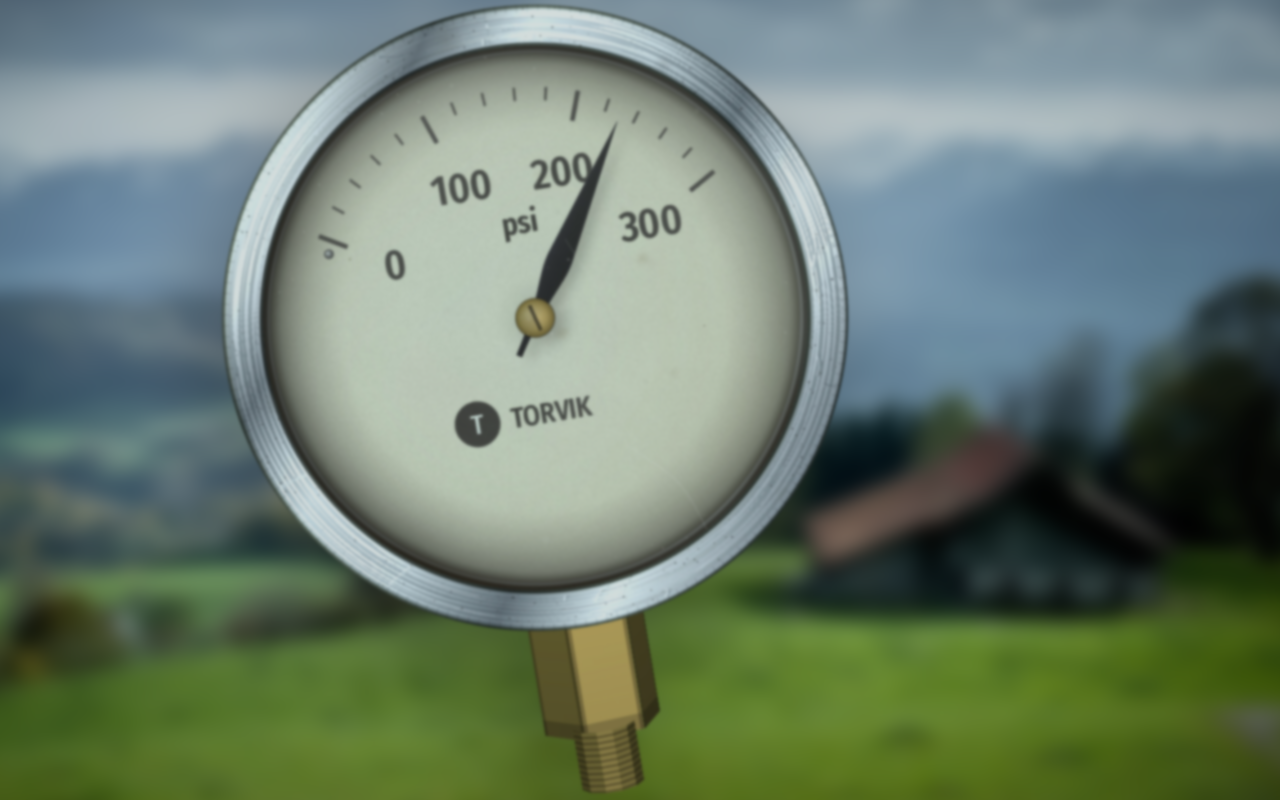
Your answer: 230 (psi)
